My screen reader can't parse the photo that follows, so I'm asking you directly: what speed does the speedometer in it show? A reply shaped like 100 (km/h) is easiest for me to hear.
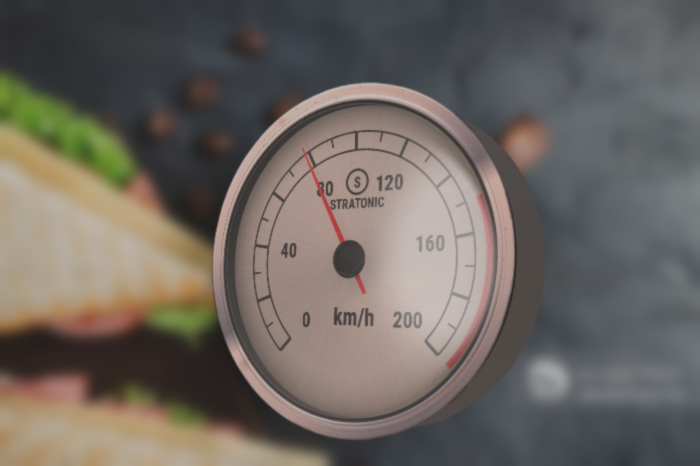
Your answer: 80 (km/h)
